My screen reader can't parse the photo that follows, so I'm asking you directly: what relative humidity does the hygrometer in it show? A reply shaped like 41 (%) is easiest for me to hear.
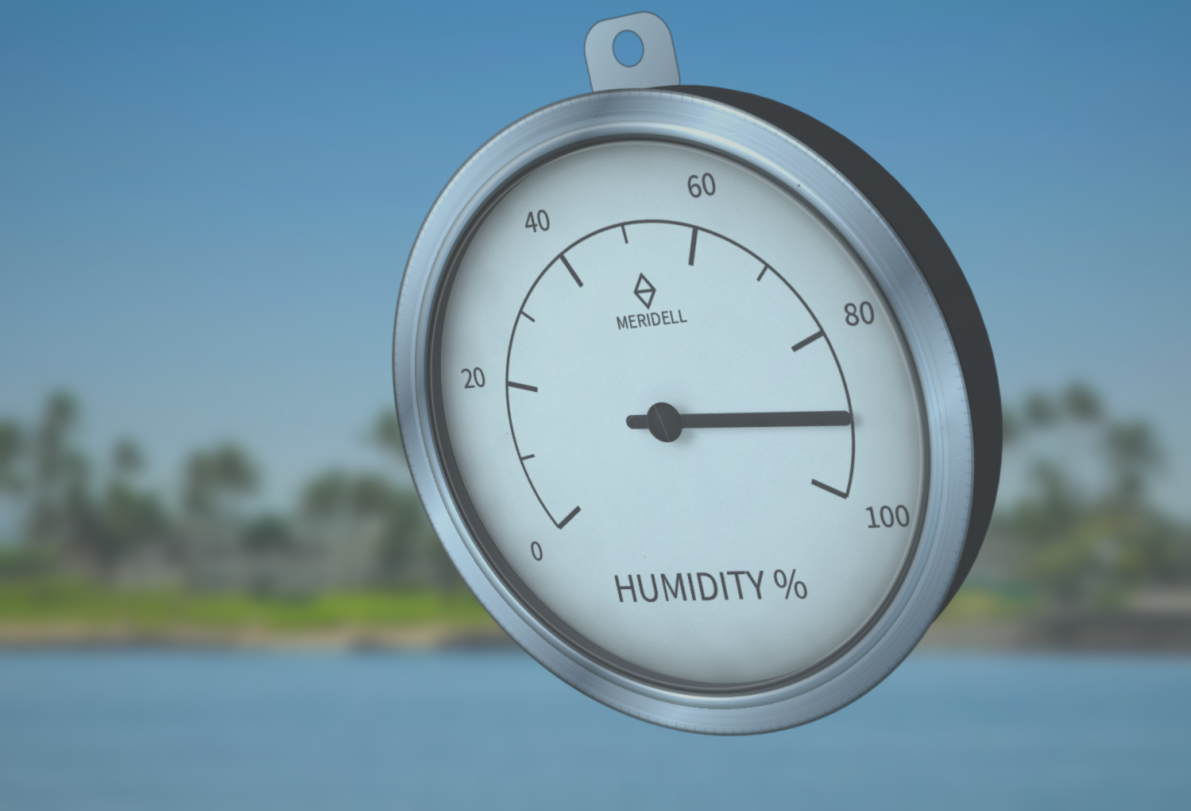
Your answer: 90 (%)
